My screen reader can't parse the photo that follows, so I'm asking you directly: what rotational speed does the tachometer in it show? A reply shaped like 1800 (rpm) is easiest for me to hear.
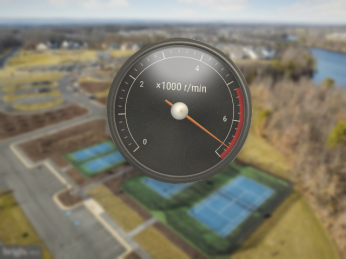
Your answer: 6700 (rpm)
